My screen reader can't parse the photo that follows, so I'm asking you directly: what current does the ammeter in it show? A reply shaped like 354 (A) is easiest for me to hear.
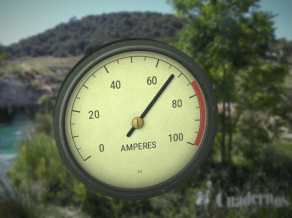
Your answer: 67.5 (A)
